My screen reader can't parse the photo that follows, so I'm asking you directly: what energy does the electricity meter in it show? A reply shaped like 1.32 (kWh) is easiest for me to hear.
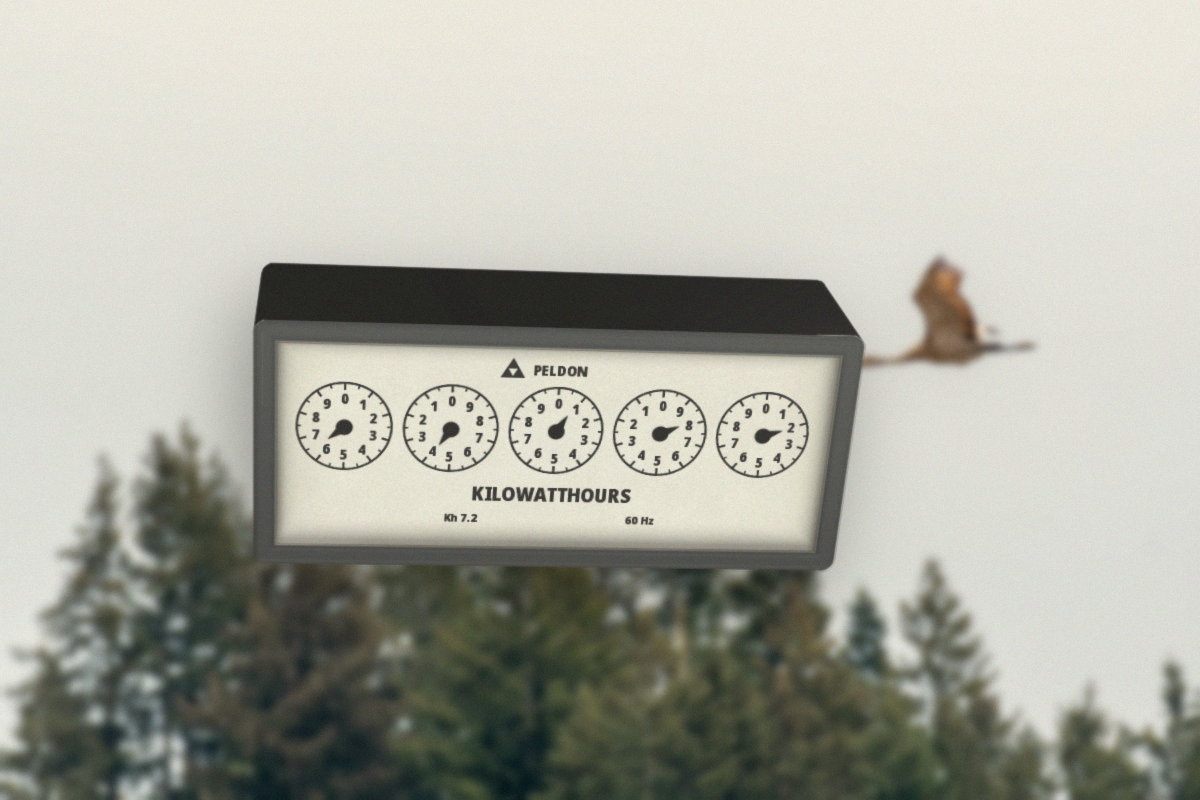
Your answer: 64082 (kWh)
